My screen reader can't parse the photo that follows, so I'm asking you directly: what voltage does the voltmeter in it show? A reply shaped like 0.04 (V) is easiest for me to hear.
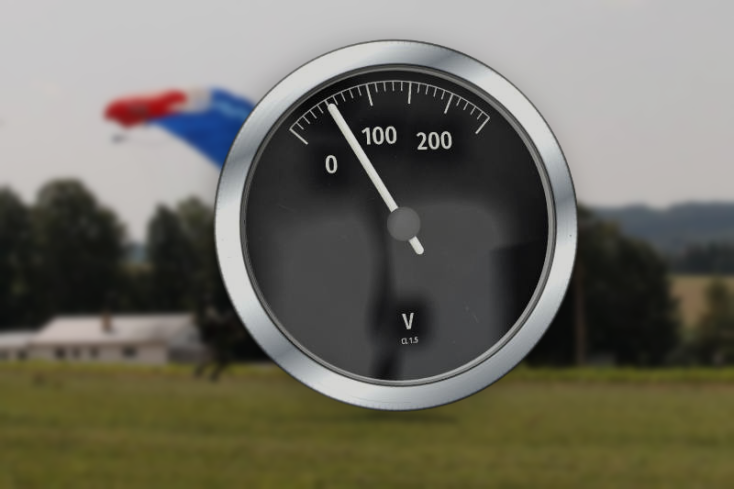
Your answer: 50 (V)
